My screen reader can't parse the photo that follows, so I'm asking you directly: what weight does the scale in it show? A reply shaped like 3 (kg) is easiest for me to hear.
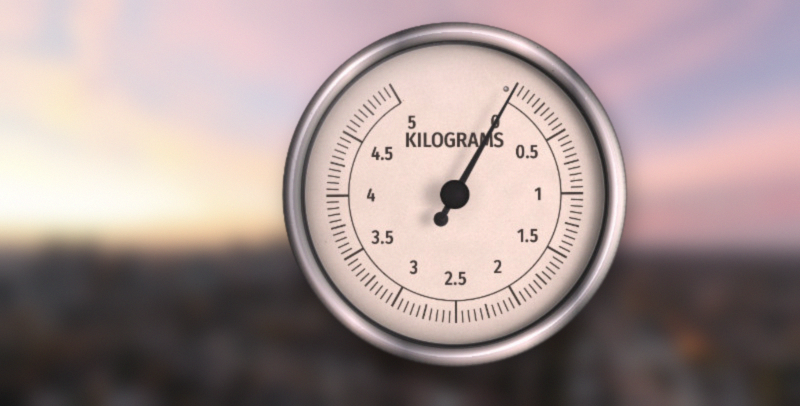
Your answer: 0 (kg)
